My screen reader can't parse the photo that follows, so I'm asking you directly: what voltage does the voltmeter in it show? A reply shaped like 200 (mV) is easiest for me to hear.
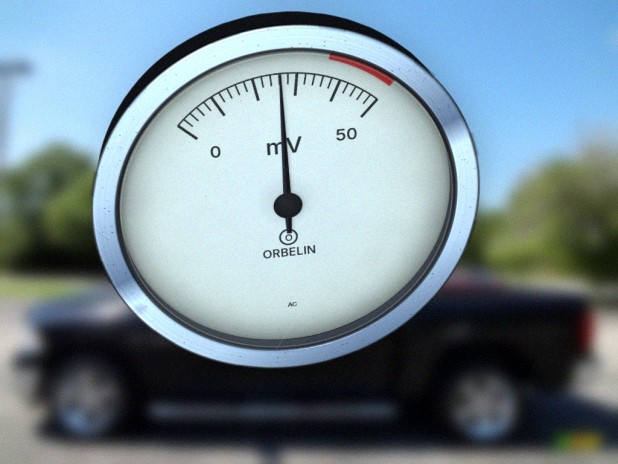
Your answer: 26 (mV)
